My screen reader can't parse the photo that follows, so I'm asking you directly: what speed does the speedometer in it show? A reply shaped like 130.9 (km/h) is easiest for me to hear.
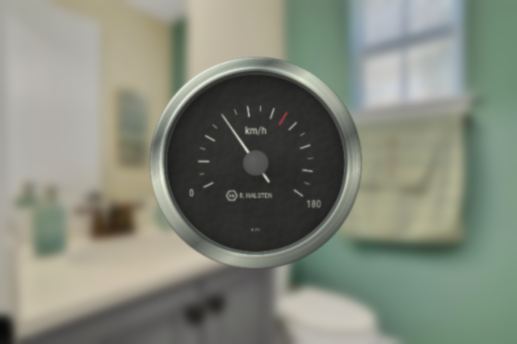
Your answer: 60 (km/h)
